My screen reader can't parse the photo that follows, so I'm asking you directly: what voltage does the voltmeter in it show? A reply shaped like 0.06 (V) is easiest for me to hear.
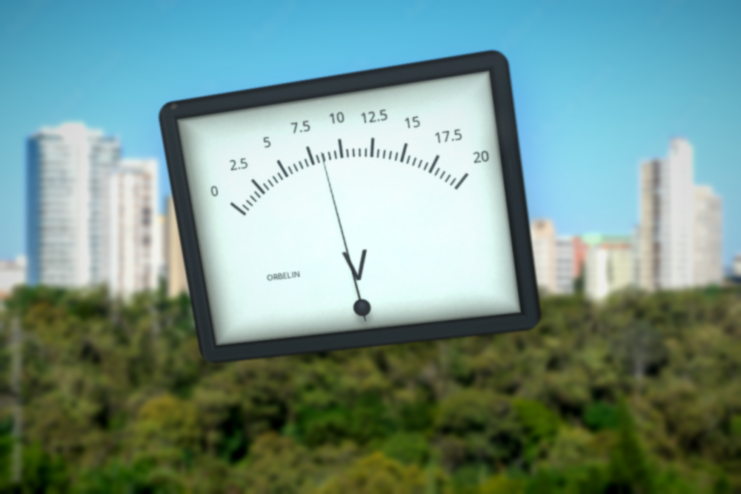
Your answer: 8.5 (V)
